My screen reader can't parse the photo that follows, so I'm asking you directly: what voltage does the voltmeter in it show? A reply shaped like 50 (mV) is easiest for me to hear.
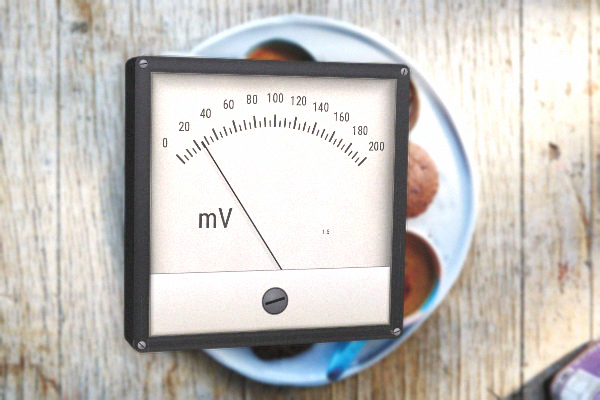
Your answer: 25 (mV)
